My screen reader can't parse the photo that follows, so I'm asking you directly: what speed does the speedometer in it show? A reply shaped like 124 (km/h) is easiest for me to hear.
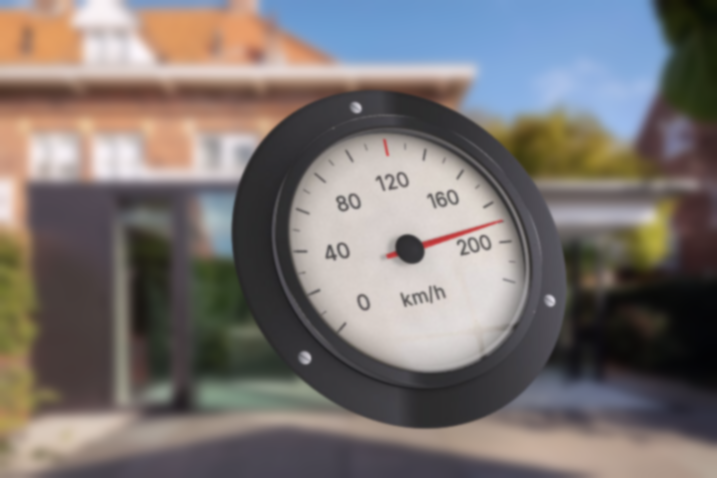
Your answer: 190 (km/h)
